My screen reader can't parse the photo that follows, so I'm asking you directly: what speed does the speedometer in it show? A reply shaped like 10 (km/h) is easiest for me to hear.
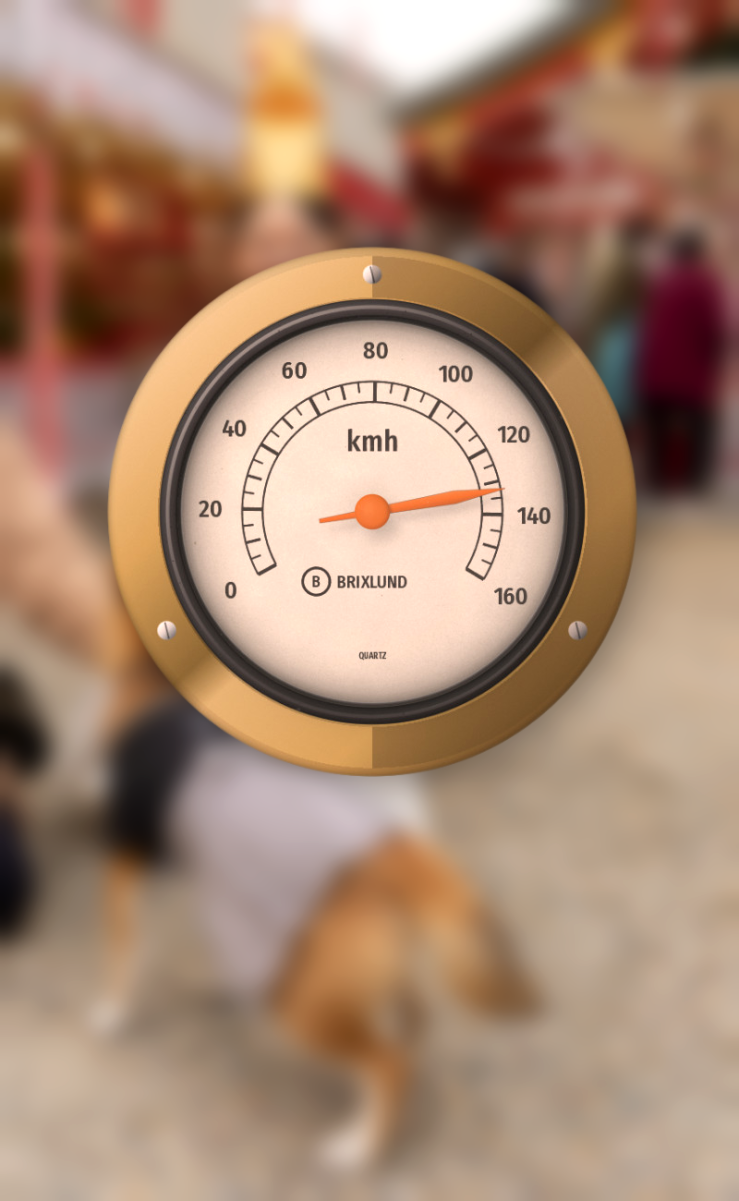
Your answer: 132.5 (km/h)
